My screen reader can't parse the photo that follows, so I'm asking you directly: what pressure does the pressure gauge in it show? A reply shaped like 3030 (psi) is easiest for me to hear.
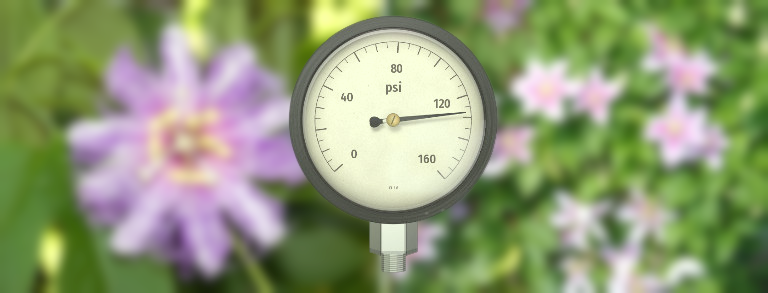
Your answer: 127.5 (psi)
